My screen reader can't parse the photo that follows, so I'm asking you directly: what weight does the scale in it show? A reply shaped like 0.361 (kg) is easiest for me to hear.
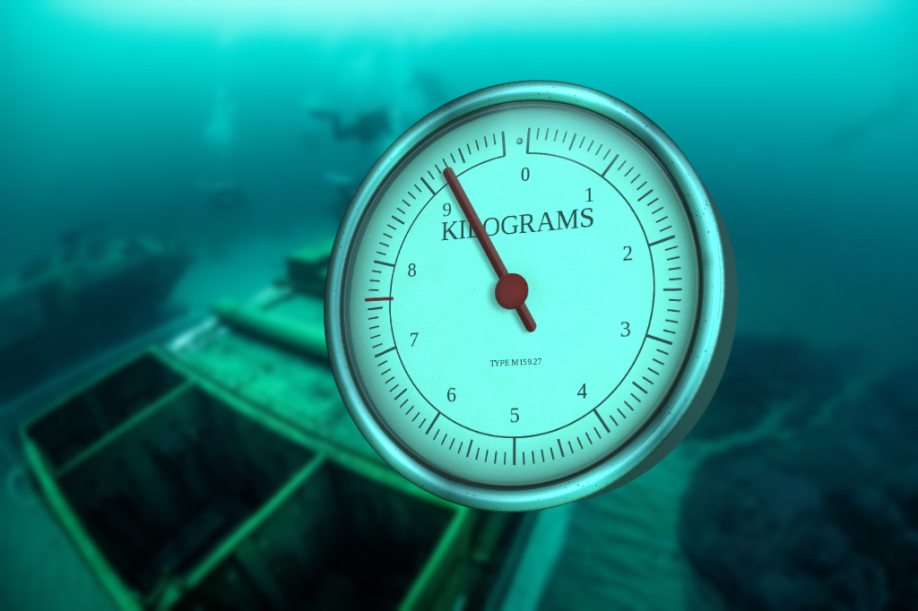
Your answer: 9.3 (kg)
